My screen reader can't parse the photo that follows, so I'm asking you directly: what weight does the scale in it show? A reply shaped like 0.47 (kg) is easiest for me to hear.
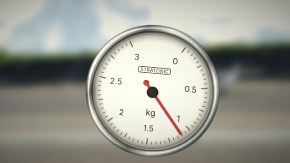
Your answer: 1.1 (kg)
